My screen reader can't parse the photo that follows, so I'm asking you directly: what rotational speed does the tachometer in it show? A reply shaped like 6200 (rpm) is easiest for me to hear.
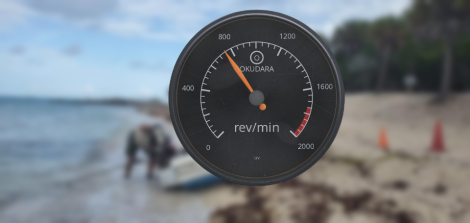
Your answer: 750 (rpm)
